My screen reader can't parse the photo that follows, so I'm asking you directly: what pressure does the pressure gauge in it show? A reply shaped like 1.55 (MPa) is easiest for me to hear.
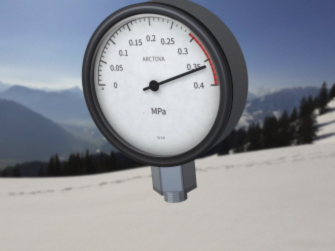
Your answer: 0.36 (MPa)
